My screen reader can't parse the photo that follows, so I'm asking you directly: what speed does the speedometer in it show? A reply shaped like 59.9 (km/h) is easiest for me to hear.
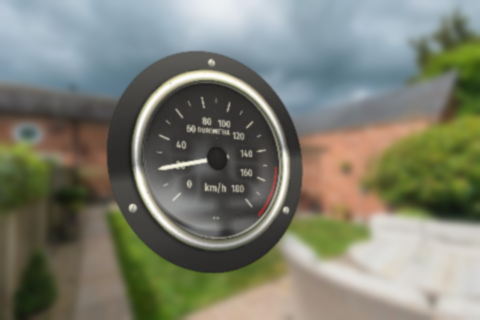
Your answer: 20 (km/h)
